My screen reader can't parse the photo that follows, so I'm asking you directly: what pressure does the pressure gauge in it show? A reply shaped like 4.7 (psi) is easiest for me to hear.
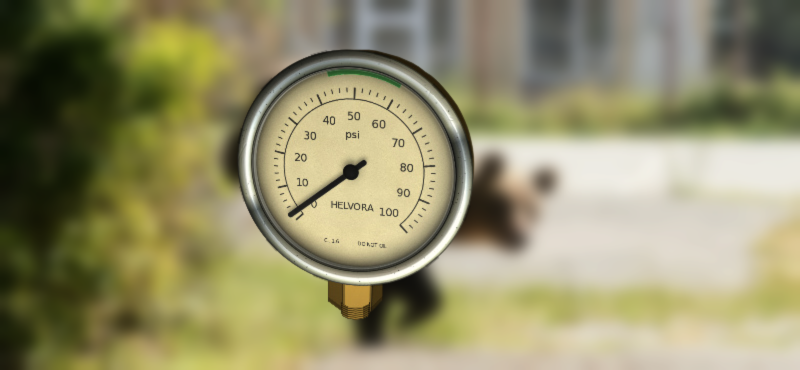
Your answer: 2 (psi)
